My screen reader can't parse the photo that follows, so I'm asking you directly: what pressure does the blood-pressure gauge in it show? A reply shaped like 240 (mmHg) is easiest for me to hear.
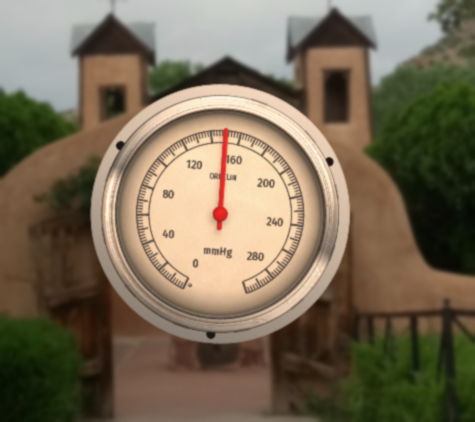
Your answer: 150 (mmHg)
